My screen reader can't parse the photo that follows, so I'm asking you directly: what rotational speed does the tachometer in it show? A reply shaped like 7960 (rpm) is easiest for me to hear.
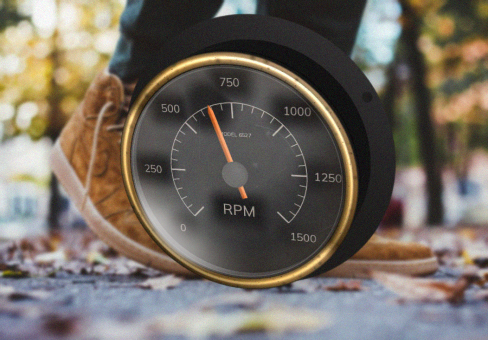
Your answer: 650 (rpm)
